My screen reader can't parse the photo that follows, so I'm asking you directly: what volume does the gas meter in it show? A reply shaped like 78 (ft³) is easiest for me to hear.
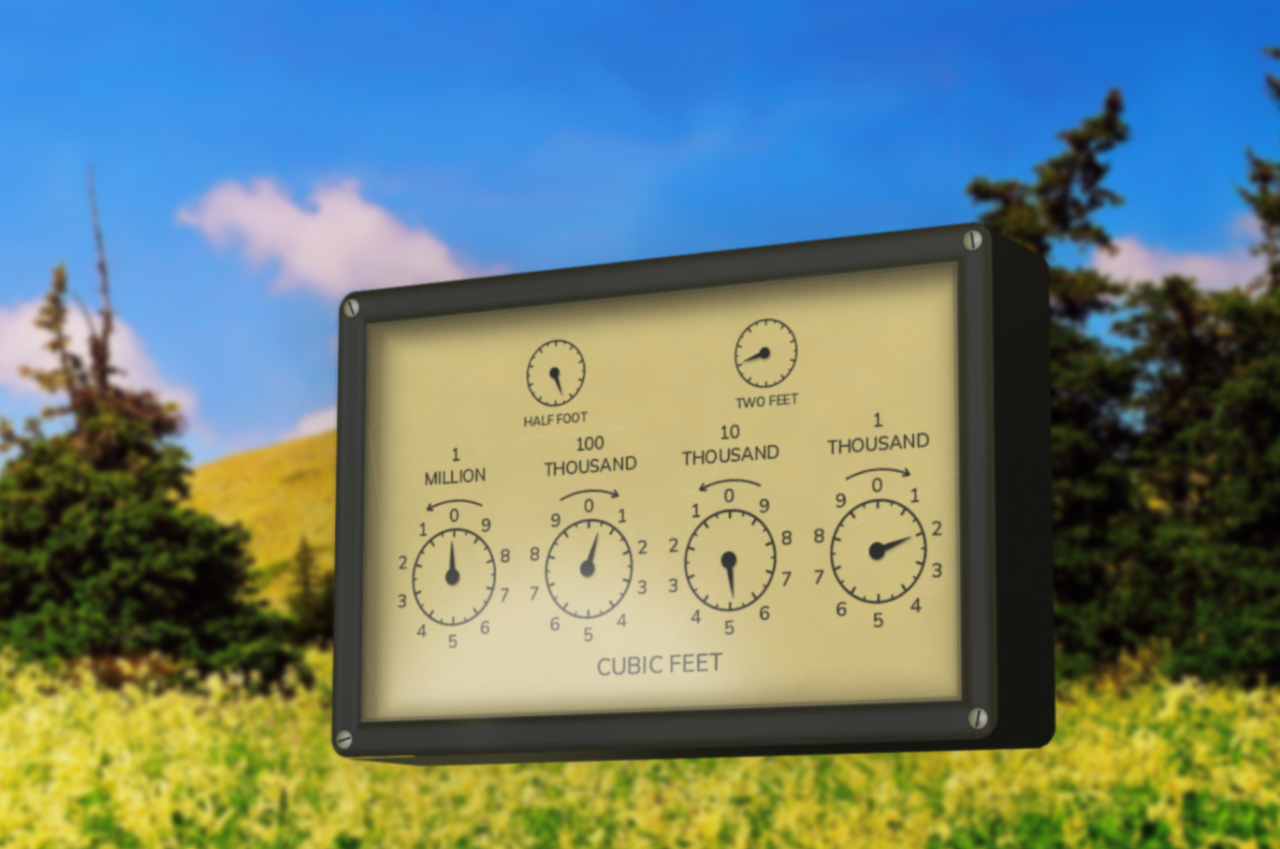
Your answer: 5200 (ft³)
